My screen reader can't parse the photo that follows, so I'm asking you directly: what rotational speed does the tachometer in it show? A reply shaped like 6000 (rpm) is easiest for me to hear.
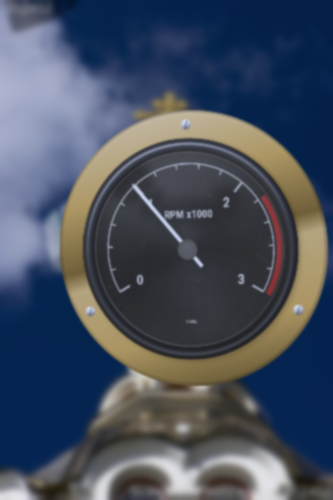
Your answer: 1000 (rpm)
